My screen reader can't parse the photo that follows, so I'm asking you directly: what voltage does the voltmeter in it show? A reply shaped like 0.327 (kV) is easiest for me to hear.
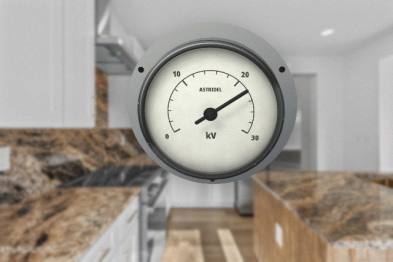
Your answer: 22 (kV)
